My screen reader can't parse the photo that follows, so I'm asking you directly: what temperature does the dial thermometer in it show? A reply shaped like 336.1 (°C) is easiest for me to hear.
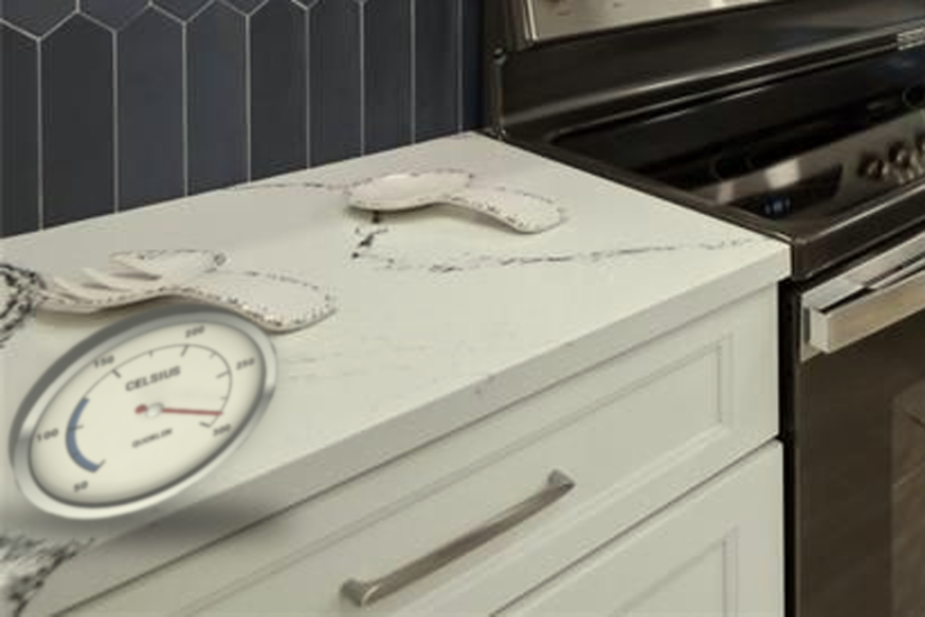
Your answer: 287.5 (°C)
